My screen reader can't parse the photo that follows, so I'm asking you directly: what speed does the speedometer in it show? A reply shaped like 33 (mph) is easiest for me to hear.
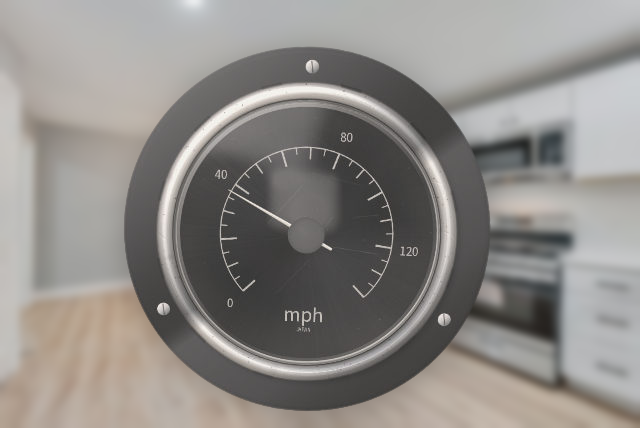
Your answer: 37.5 (mph)
